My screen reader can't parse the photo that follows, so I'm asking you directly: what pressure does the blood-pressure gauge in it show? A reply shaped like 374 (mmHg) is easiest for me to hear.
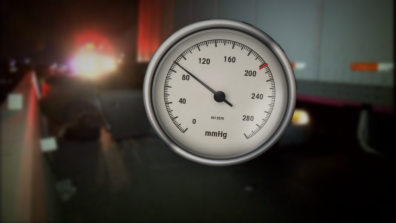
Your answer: 90 (mmHg)
